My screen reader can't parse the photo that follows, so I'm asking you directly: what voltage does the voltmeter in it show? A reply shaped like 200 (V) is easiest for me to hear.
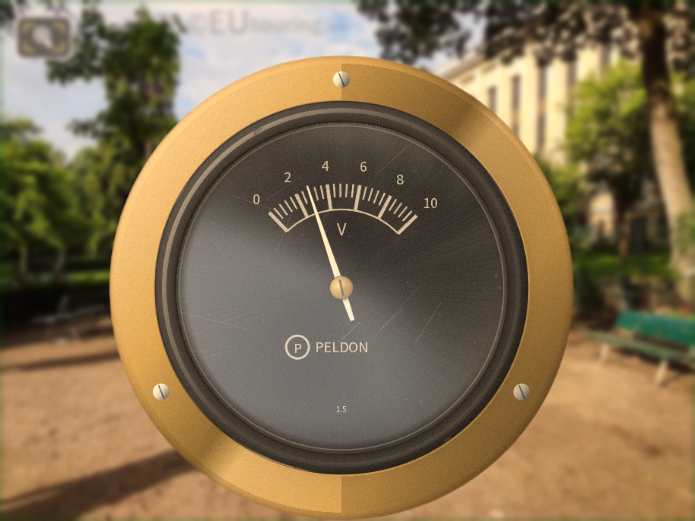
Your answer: 2.8 (V)
